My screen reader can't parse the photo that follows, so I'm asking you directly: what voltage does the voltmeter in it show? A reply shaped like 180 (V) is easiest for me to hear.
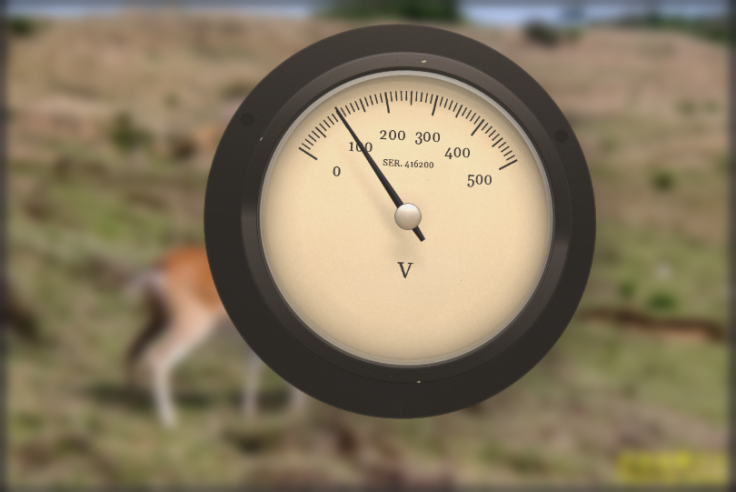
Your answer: 100 (V)
